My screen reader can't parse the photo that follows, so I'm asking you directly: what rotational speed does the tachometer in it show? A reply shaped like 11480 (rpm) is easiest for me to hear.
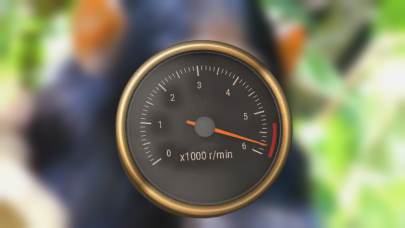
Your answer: 5800 (rpm)
